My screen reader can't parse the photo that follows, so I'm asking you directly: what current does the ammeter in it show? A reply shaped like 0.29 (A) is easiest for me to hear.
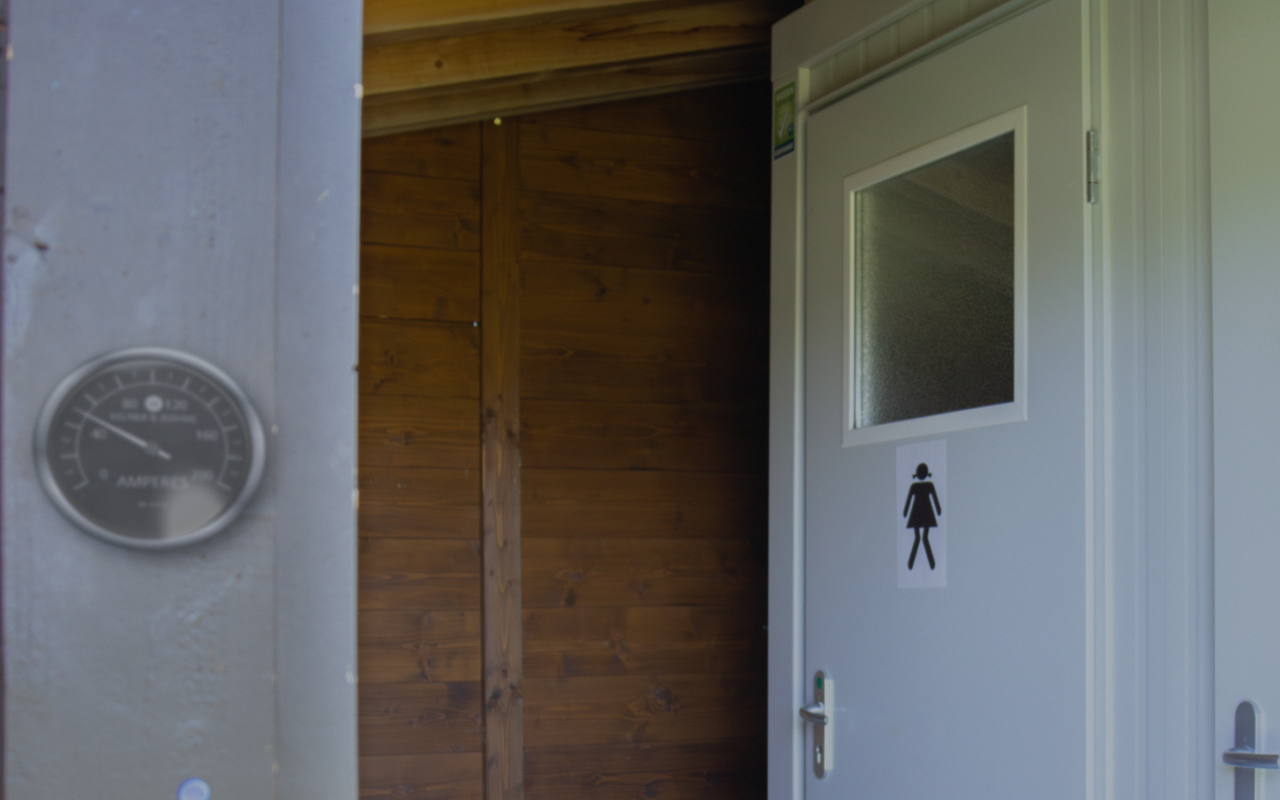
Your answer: 50 (A)
